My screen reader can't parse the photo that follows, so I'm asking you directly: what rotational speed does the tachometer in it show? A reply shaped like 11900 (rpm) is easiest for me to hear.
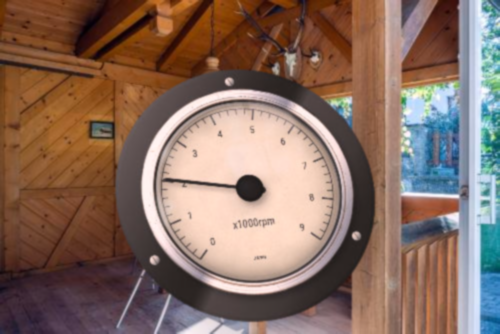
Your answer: 2000 (rpm)
